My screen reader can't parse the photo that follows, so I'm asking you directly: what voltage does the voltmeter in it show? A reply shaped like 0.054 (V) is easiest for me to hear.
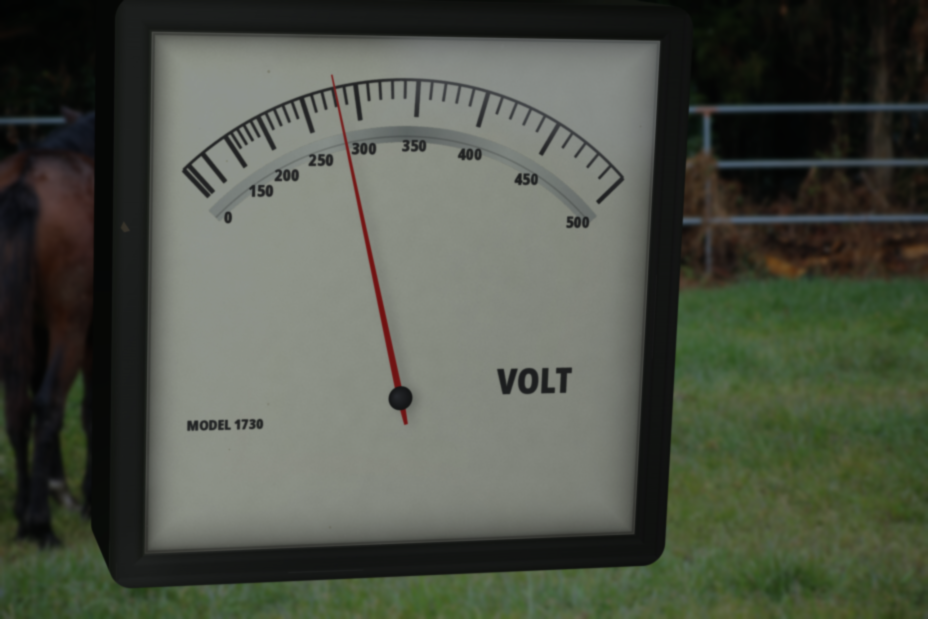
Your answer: 280 (V)
